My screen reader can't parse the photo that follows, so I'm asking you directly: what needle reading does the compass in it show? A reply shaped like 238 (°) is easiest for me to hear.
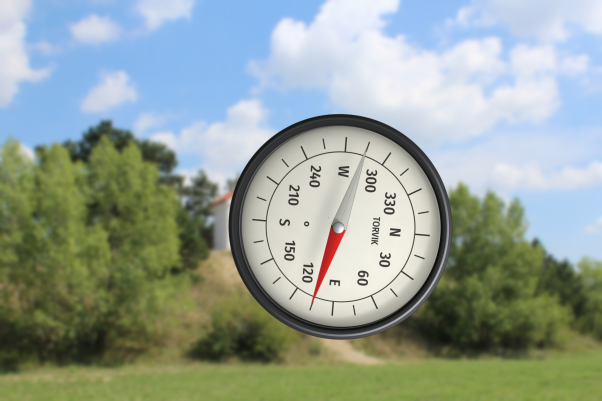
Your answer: 105 (°)
